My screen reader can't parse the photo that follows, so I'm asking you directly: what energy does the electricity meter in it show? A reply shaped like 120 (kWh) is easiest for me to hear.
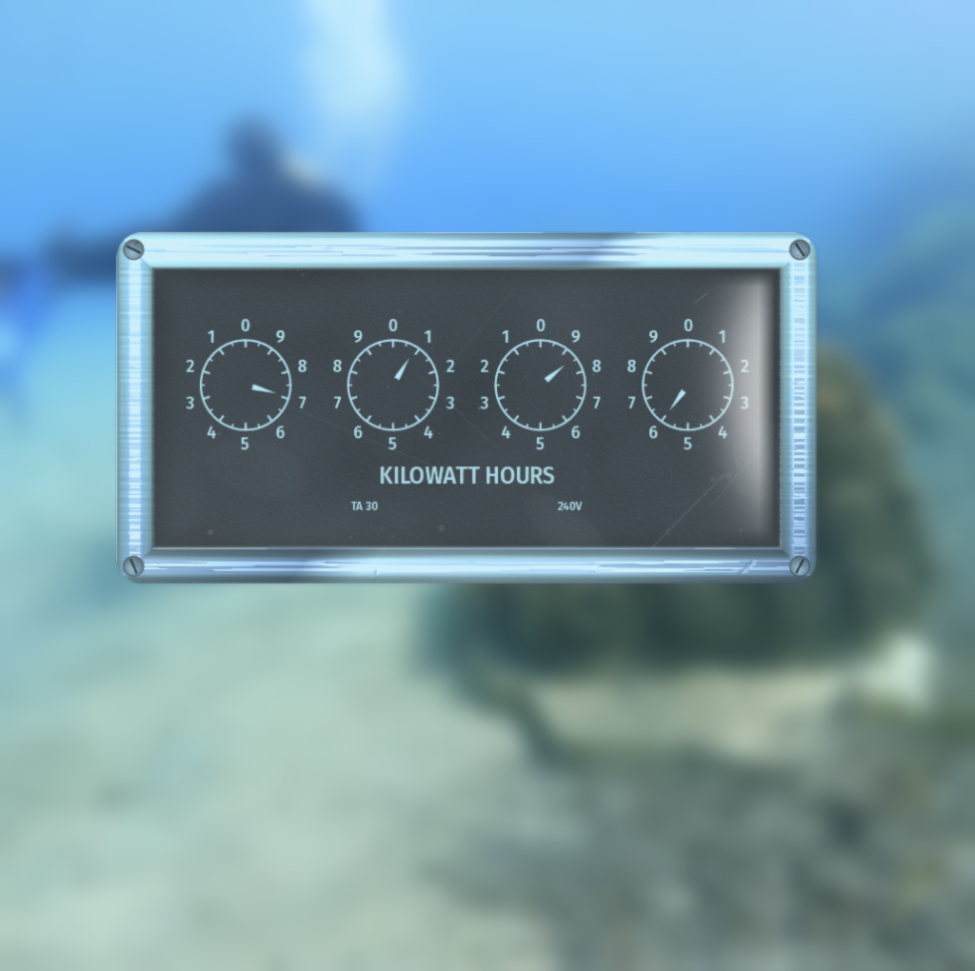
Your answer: 7086 (kWh)
